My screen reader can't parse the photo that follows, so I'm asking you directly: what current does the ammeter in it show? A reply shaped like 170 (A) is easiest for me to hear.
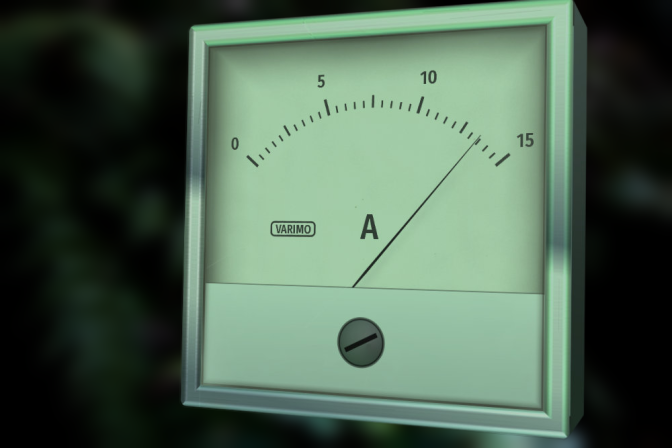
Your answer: 13.5 (A)
